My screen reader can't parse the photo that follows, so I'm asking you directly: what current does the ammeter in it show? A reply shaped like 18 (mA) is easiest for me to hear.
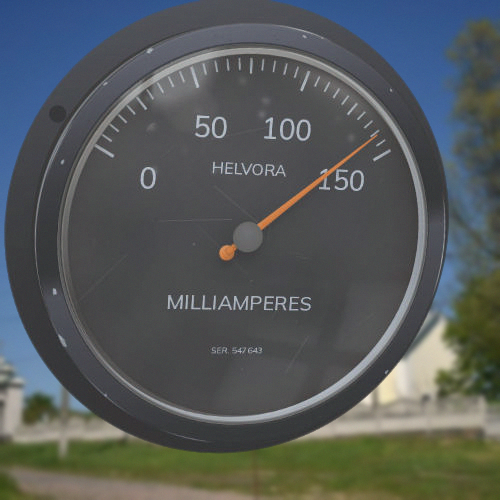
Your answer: 140 (mA)
